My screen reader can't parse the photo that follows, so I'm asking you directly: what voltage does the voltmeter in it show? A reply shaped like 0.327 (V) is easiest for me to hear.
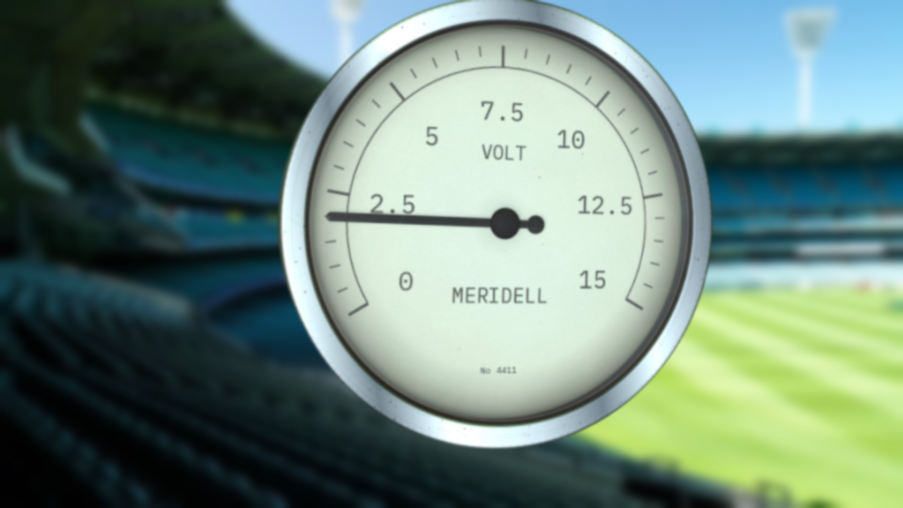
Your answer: 2 (V)
